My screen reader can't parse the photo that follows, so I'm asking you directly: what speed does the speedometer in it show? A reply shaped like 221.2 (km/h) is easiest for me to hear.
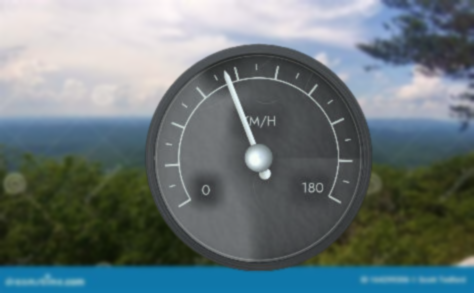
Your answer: 75 (km/h)
